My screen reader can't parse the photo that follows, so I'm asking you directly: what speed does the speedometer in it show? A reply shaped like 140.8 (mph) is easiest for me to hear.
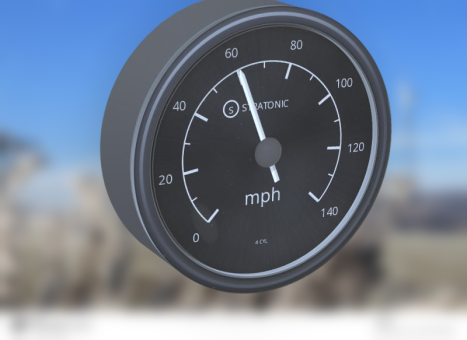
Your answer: 60 (mph)
